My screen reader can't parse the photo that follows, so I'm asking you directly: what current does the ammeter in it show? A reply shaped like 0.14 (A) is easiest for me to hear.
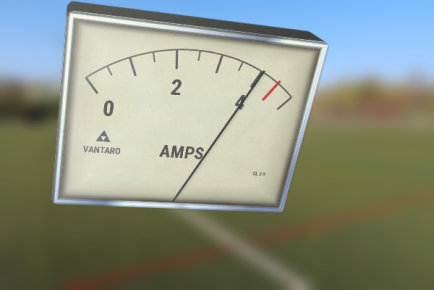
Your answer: 4 (A)
